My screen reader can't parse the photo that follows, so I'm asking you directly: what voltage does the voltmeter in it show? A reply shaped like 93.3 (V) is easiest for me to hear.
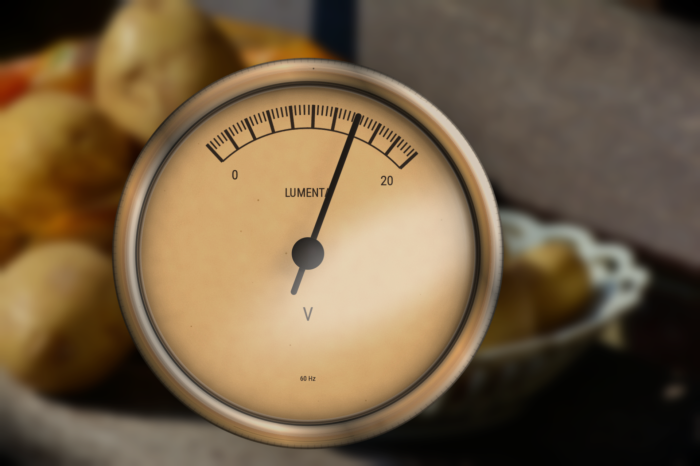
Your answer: 14 (V)
